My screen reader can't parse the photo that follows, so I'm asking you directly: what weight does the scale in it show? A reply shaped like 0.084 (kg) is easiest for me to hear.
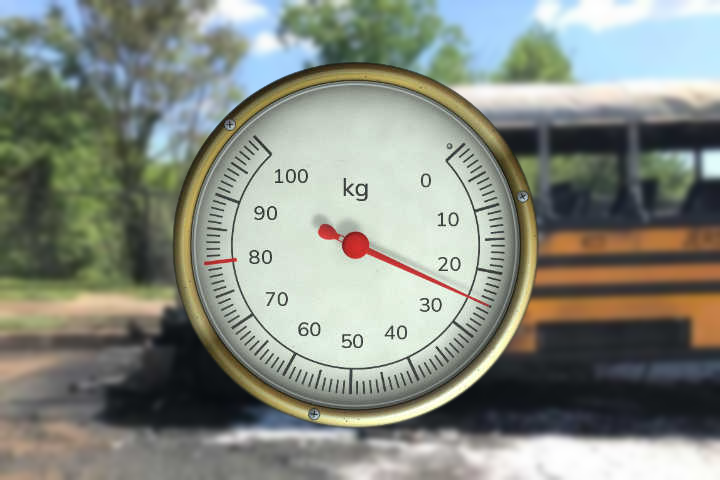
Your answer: 25 (kg)
